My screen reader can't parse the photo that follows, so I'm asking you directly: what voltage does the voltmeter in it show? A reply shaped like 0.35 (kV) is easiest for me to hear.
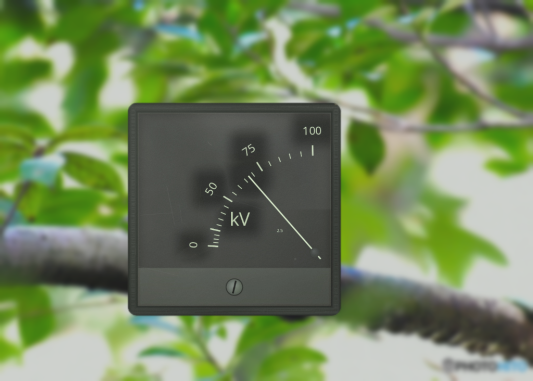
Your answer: 67.5 (kV)
